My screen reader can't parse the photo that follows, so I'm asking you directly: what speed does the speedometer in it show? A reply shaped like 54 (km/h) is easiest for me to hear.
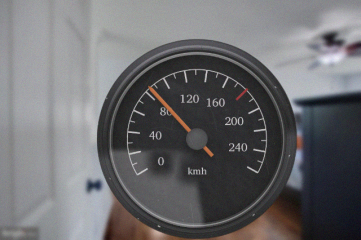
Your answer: 85 (km/h)
